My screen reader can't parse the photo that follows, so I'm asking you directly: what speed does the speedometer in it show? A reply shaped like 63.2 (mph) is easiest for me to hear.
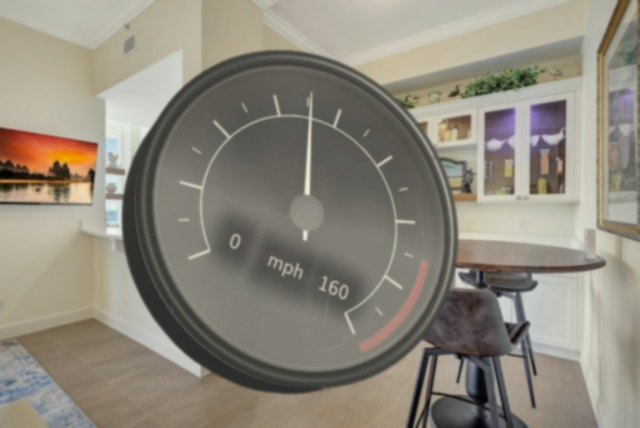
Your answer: 70 (mph)
